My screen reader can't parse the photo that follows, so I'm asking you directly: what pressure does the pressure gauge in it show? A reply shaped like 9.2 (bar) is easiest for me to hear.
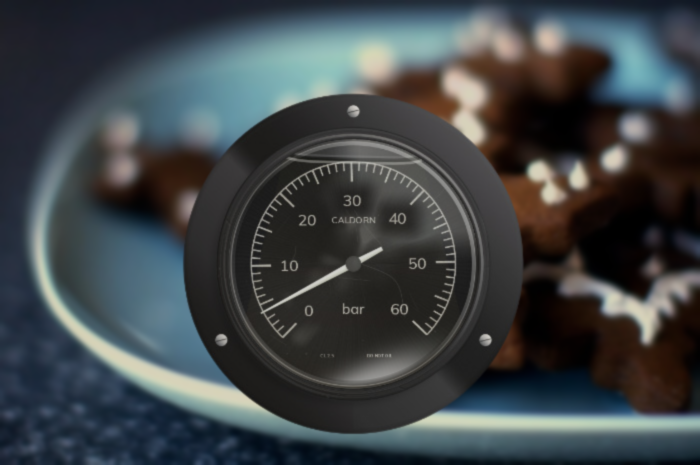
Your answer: 4 (bar)
